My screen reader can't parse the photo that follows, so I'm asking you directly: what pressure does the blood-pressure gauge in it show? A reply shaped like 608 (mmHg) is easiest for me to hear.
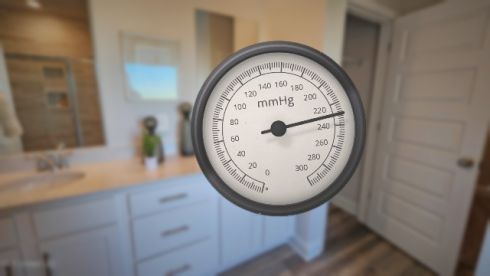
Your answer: 230 (mmHg)
